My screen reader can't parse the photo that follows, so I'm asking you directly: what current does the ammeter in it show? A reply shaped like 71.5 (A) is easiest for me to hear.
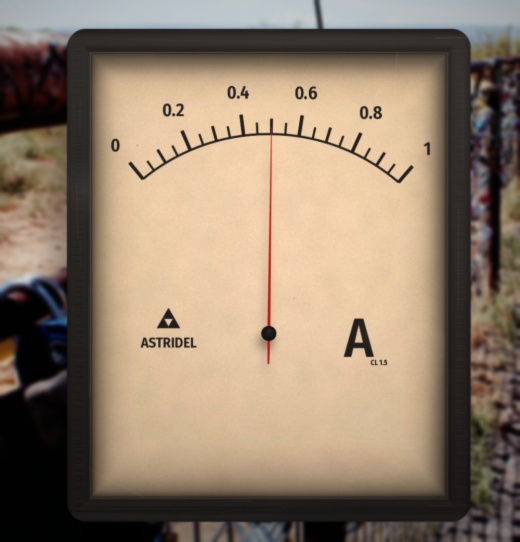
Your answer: 0.5 (A)
